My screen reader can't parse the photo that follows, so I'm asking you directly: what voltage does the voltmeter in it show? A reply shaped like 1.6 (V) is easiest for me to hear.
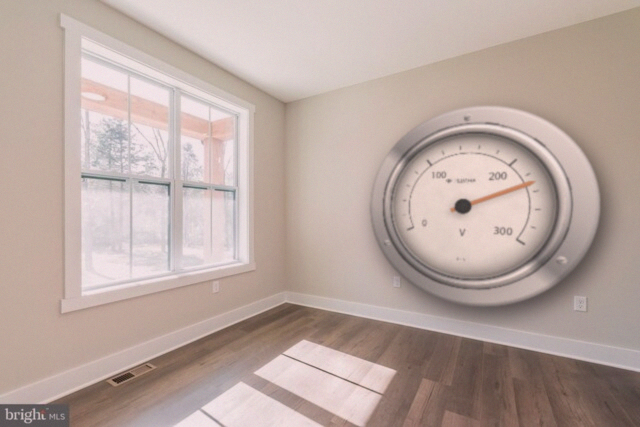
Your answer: 230 (V)
